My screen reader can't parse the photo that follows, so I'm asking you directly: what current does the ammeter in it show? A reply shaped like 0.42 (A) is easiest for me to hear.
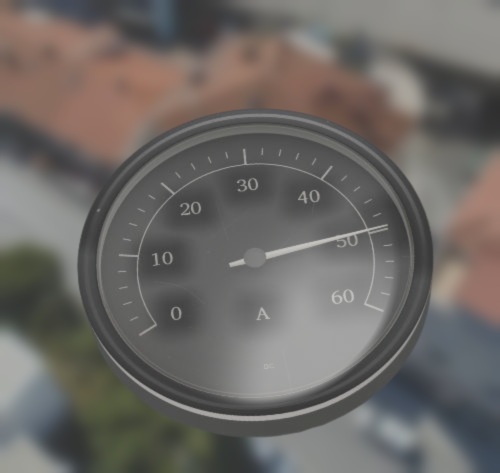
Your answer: 50 (A)
